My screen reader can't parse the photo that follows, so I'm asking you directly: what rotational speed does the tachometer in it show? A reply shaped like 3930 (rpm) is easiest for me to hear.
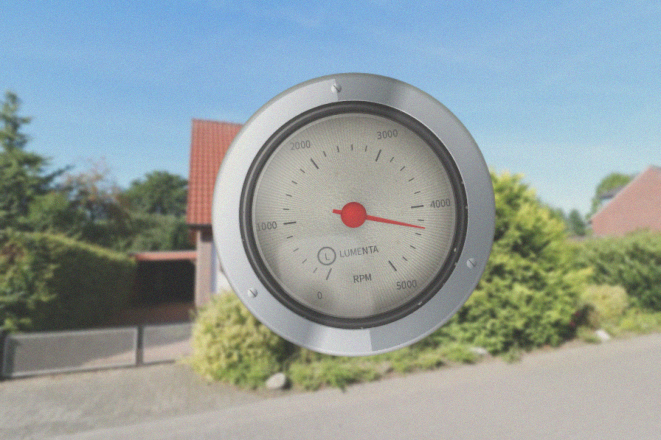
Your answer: 4300 (rpm)
